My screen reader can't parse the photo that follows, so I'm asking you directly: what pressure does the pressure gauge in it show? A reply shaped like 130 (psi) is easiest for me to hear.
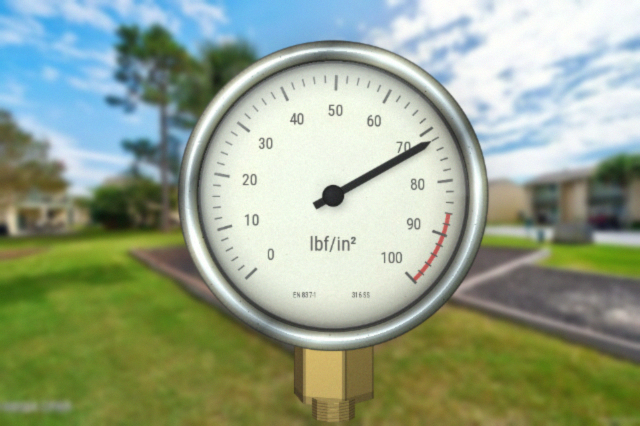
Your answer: 72 (psi)
